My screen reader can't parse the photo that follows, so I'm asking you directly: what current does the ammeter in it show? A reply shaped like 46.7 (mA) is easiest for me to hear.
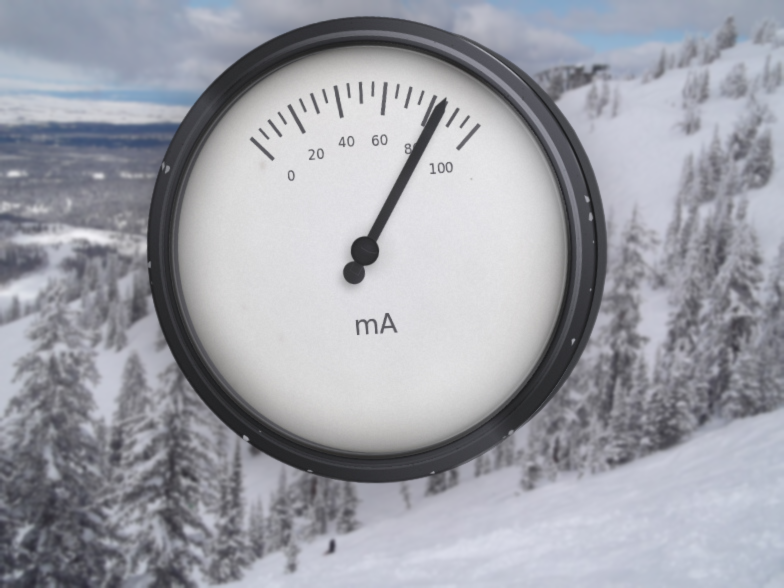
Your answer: 85 (mA)
